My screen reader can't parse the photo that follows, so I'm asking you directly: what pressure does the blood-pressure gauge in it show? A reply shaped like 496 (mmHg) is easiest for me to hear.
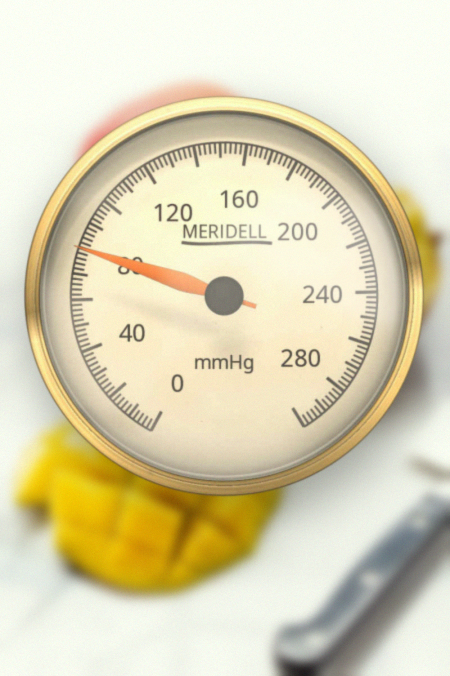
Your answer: 80 (mmHg)
